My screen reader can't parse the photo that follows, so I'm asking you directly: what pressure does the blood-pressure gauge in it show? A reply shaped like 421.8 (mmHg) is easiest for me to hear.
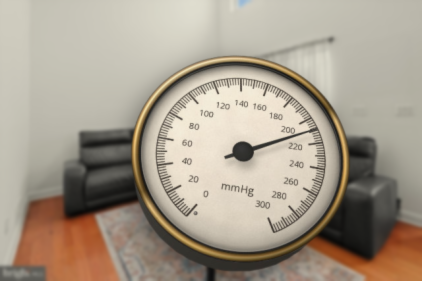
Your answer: 210 (mmHg)
